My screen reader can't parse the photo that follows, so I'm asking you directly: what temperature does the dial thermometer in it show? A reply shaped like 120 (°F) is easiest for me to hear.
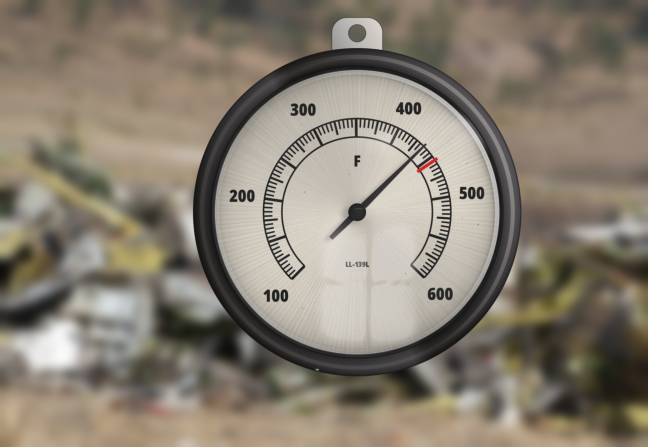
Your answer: 435 (°F)
